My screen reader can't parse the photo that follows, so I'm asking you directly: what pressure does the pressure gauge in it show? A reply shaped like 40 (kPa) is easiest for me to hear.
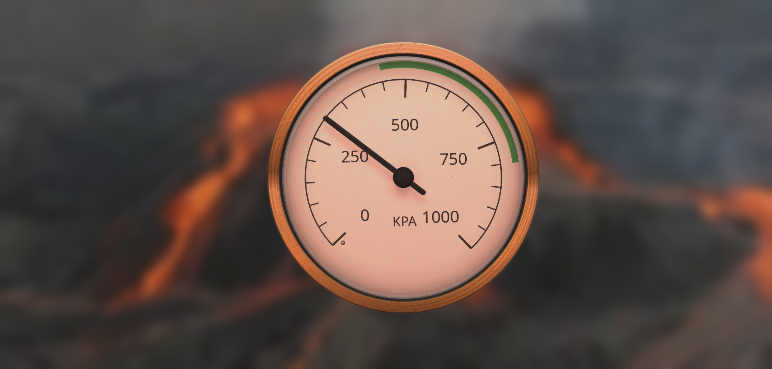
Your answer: 300 (kPa)
